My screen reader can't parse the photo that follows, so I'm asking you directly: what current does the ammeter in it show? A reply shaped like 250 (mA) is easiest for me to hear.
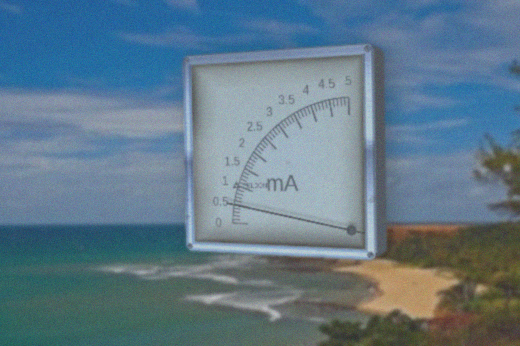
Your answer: 0.5 (mA)
